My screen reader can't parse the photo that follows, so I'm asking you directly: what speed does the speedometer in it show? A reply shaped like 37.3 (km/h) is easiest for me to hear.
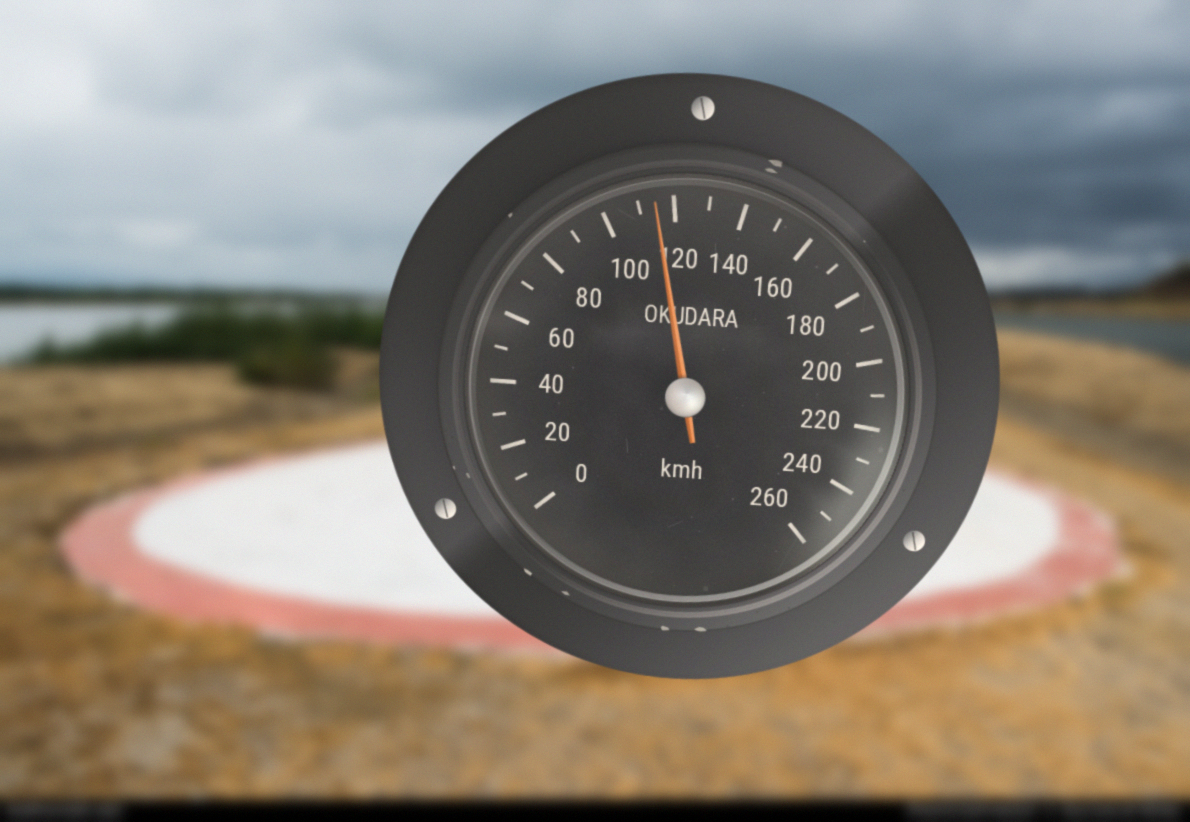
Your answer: 115 (km/h)
